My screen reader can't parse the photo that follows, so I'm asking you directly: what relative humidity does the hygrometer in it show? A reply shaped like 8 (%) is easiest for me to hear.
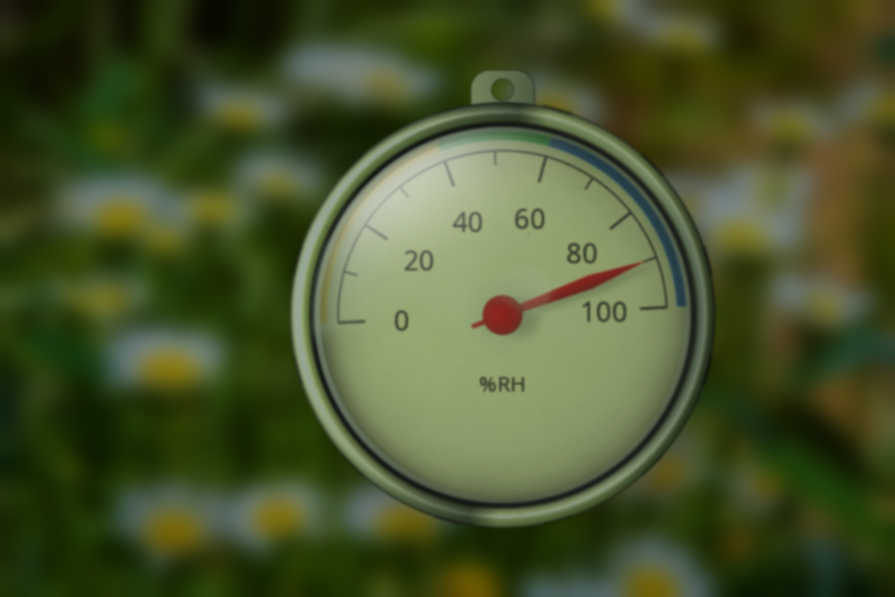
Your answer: 90 (%)
